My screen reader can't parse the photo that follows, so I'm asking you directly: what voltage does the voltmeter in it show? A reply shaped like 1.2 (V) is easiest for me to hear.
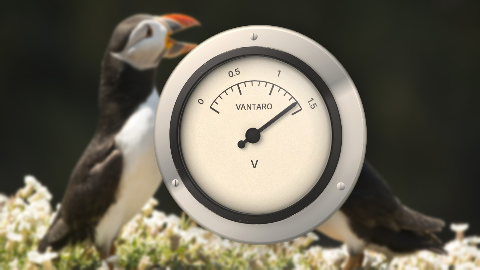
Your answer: 1.4 (V)
